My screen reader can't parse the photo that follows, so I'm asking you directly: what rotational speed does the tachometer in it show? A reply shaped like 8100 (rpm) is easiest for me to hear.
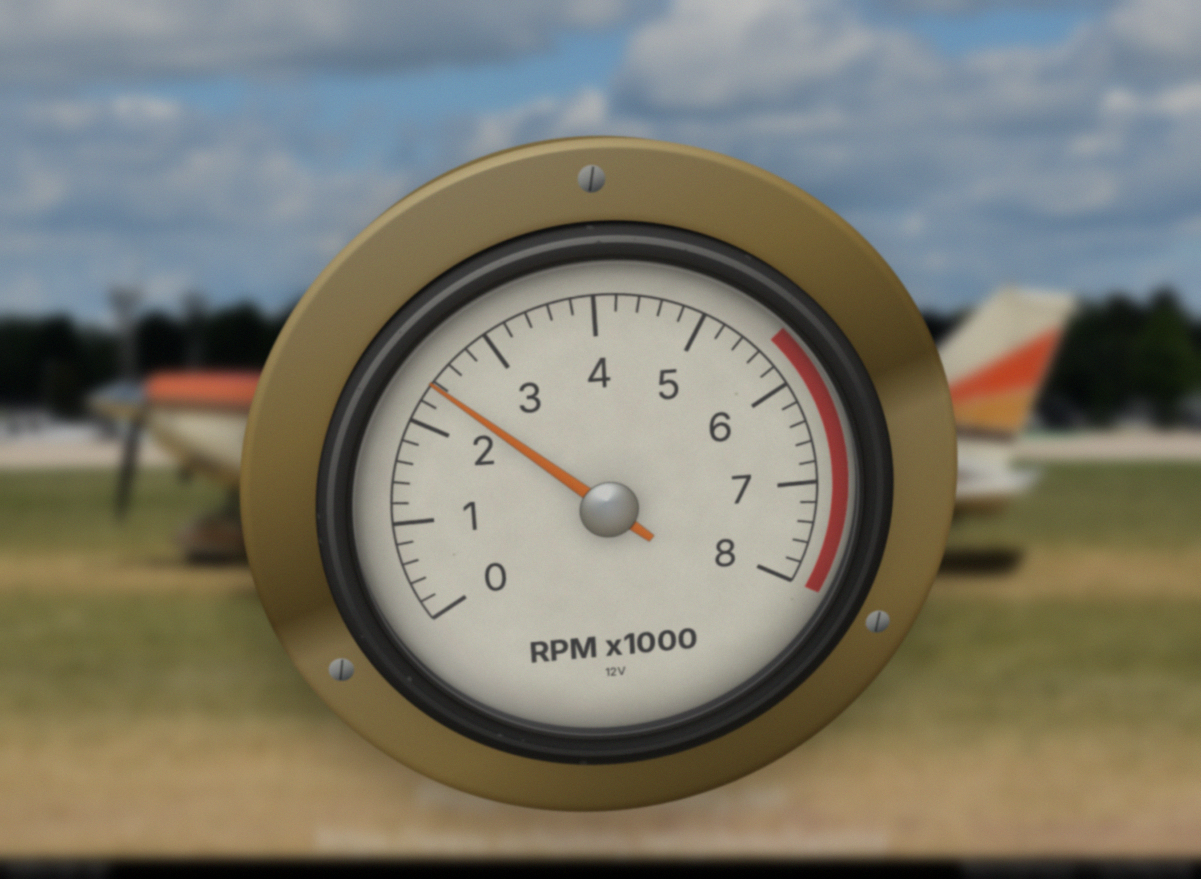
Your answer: 2400 (rpm)
